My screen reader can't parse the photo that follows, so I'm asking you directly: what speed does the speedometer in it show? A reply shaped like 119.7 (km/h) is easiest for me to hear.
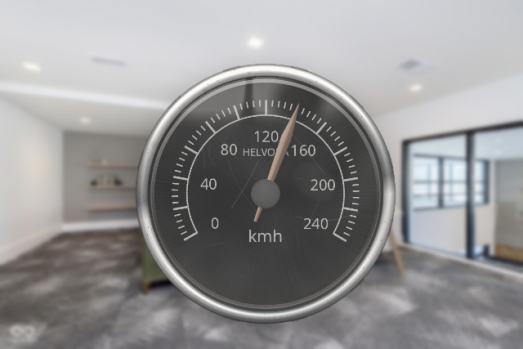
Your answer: 140 (km/h)
